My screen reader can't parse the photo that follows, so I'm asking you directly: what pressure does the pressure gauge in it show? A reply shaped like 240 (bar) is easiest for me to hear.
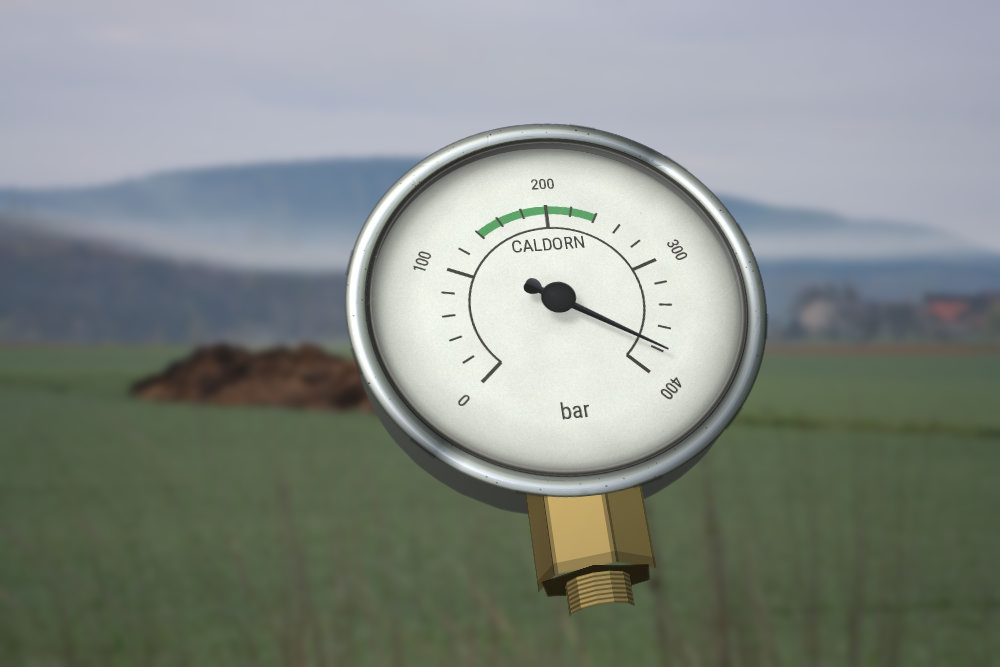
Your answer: 380 (bar)
